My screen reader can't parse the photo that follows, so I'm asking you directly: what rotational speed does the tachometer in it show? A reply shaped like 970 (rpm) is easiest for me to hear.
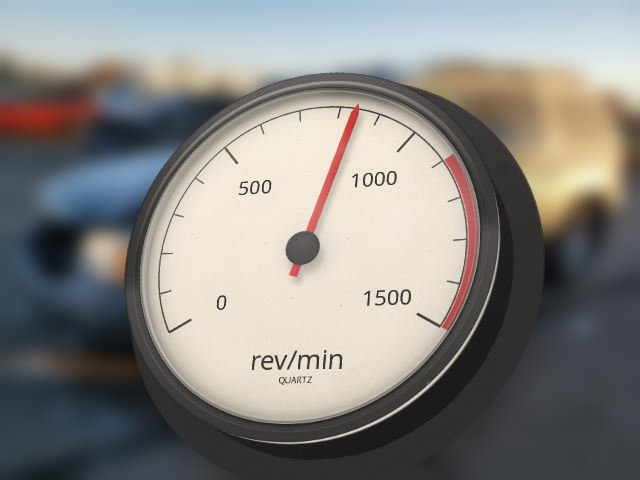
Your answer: 850 (rpm)
